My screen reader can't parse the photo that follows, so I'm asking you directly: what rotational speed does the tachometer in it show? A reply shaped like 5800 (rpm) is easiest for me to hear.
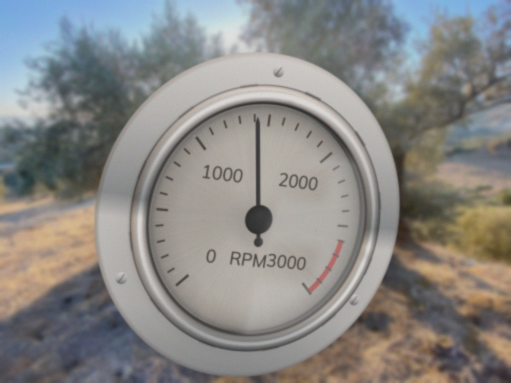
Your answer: 1400 (rpm)
